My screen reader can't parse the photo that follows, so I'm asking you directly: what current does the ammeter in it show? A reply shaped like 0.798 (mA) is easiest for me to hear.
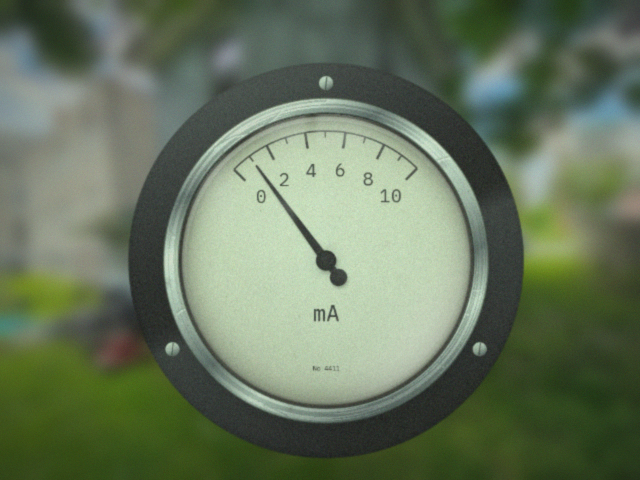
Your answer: 1 (mA)
